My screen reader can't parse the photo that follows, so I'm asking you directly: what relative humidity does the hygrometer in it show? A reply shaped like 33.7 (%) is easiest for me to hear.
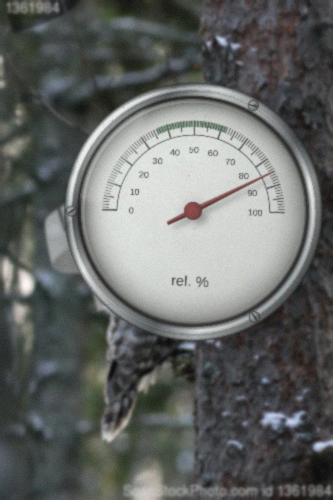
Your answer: 85 (%)
